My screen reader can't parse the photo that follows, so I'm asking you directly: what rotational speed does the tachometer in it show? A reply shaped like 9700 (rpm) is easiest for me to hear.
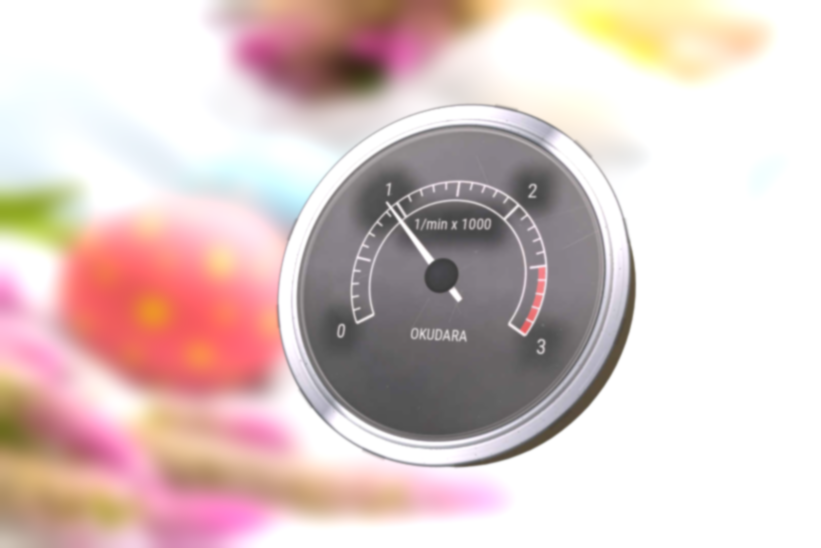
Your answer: 950 (rpm)
